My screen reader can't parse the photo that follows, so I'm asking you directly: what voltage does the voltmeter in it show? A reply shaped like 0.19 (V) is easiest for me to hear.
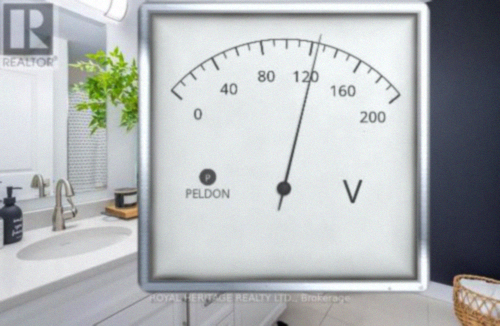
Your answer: 125 (V)
